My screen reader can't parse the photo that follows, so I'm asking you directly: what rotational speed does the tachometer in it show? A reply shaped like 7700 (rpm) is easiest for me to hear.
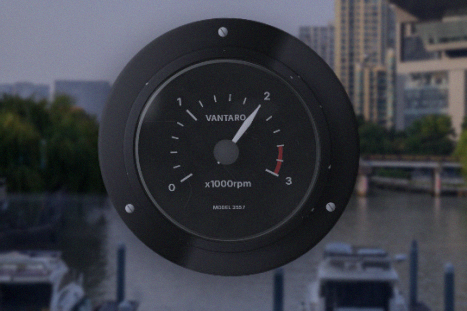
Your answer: 2000 (rpm)
